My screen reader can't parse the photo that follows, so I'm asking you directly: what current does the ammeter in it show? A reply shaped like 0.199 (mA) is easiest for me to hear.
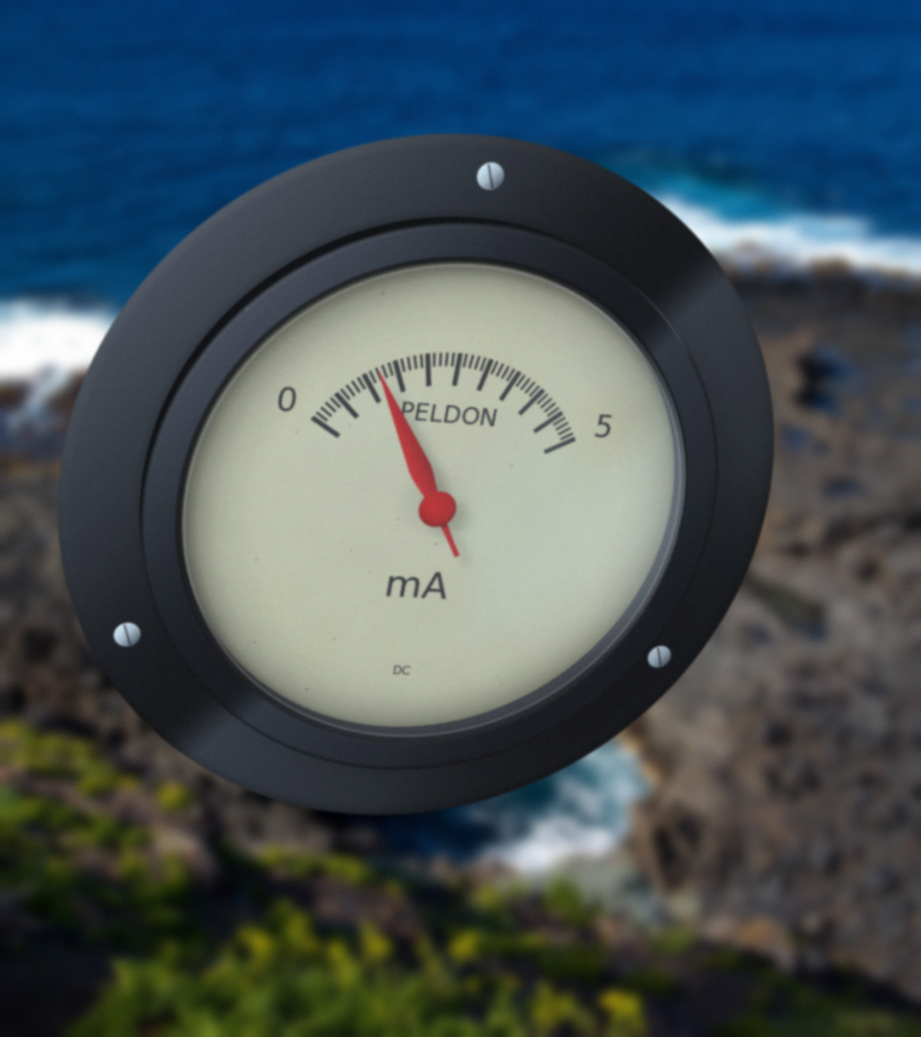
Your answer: 1.2 (mA)
